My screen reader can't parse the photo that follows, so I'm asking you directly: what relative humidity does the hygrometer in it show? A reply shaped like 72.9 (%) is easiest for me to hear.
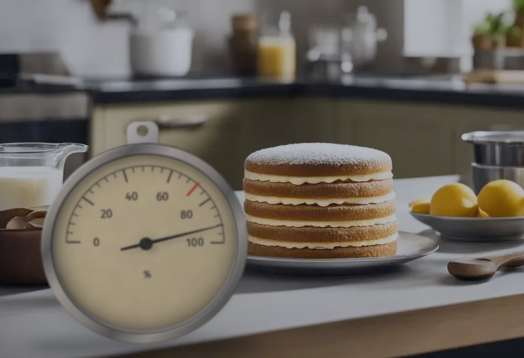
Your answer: 92 (%)
